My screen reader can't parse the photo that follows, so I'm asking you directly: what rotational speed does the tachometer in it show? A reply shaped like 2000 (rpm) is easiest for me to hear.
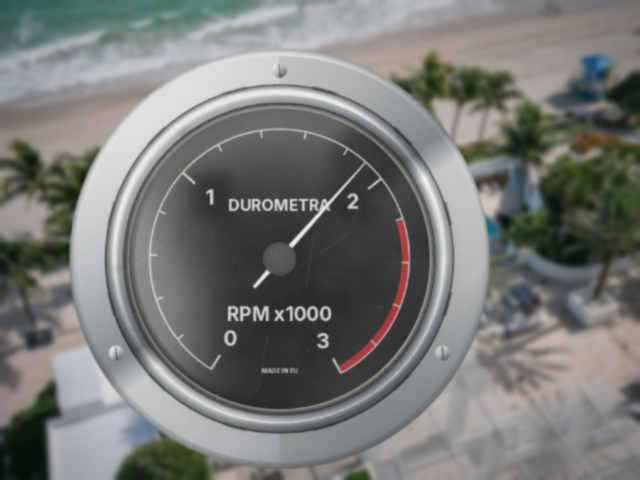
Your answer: 1900 (rpm)
